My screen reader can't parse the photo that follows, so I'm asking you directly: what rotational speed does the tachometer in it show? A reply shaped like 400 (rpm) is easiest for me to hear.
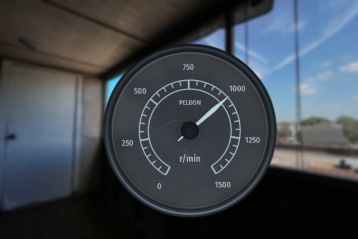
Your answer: 1000 (rpm)
